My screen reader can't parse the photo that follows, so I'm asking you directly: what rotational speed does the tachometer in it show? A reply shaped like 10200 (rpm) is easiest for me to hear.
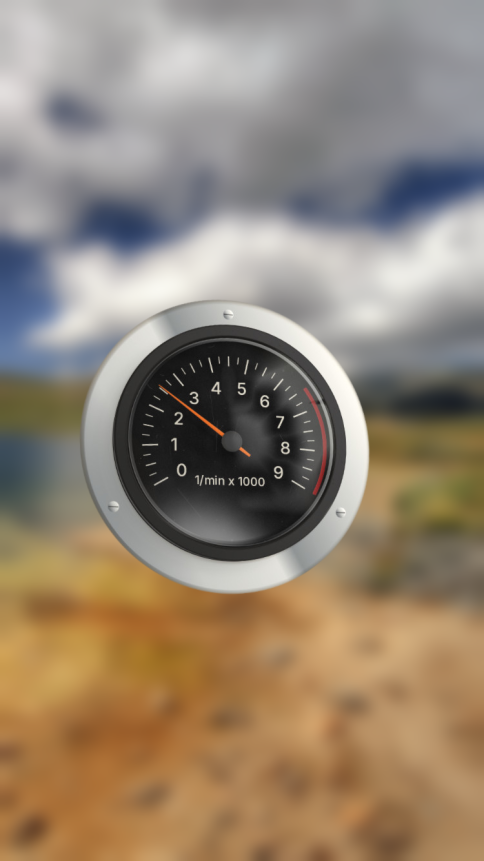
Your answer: 2500 (rpm)
